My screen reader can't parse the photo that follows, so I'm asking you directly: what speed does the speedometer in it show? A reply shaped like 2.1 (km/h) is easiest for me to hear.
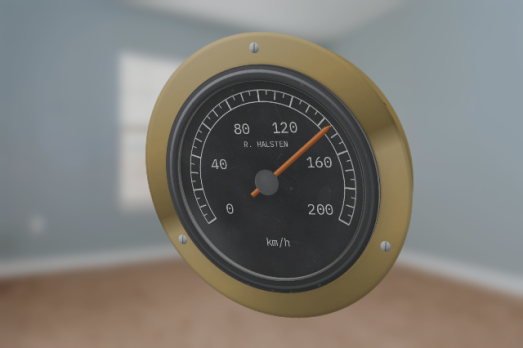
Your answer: 145 (km/h)
